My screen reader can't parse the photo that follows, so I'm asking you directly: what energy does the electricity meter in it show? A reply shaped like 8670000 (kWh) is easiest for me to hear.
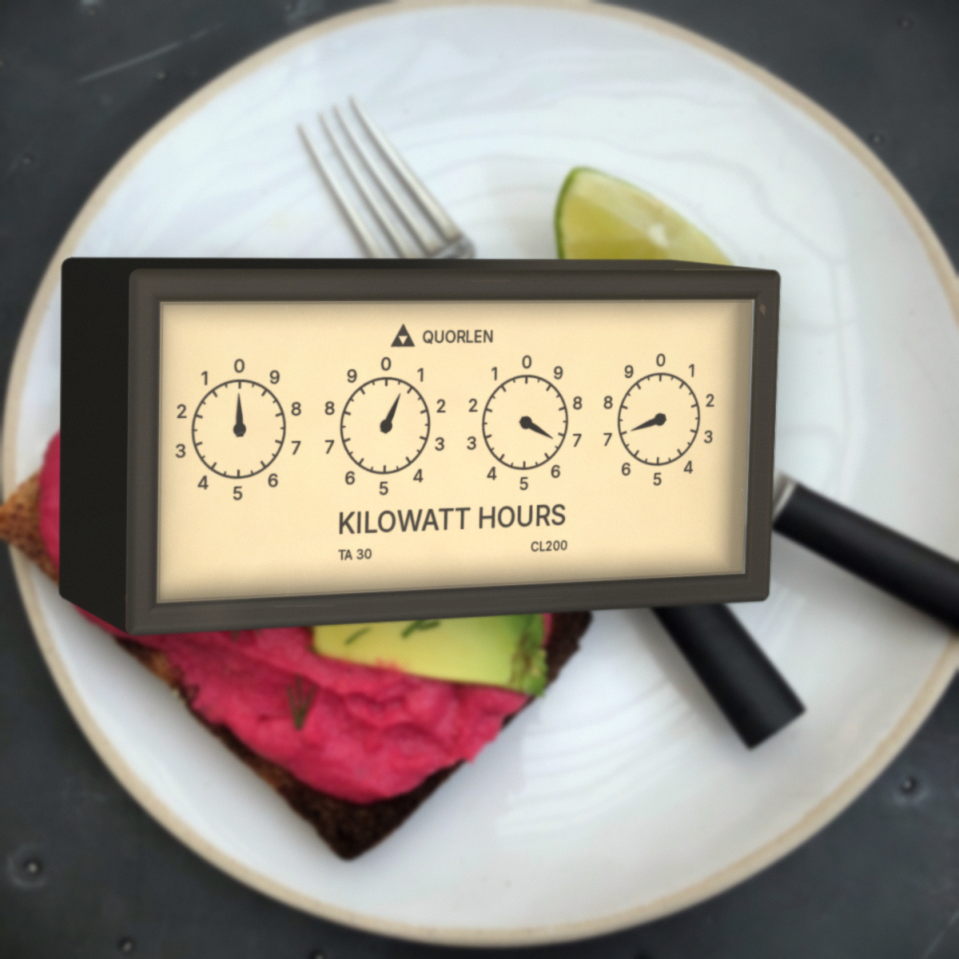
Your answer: 67 (kWh)
